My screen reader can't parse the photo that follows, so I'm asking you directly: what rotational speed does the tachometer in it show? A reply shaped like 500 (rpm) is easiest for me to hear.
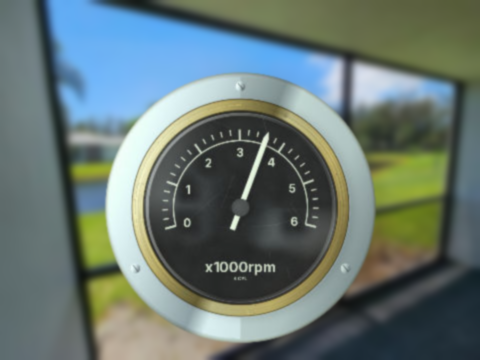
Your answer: 3600 (rpm)
